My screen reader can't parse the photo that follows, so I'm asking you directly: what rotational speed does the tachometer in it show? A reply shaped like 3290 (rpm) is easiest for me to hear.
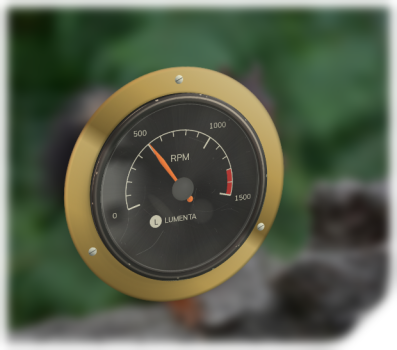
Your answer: 500 (rpm)
